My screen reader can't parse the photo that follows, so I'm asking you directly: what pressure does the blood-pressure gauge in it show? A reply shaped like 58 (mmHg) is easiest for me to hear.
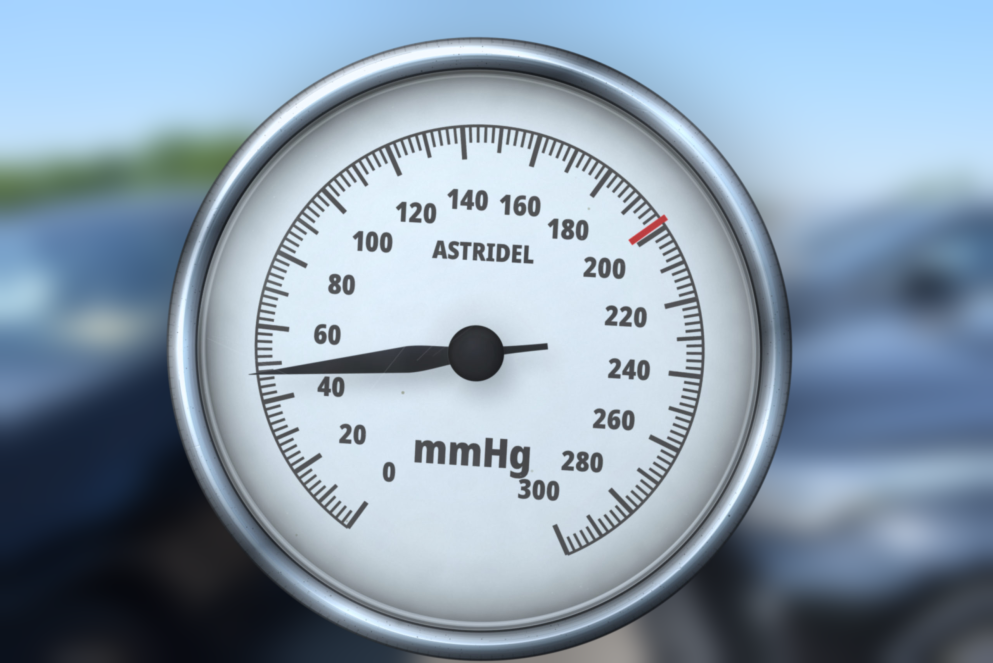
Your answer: 48 (mmHg)
